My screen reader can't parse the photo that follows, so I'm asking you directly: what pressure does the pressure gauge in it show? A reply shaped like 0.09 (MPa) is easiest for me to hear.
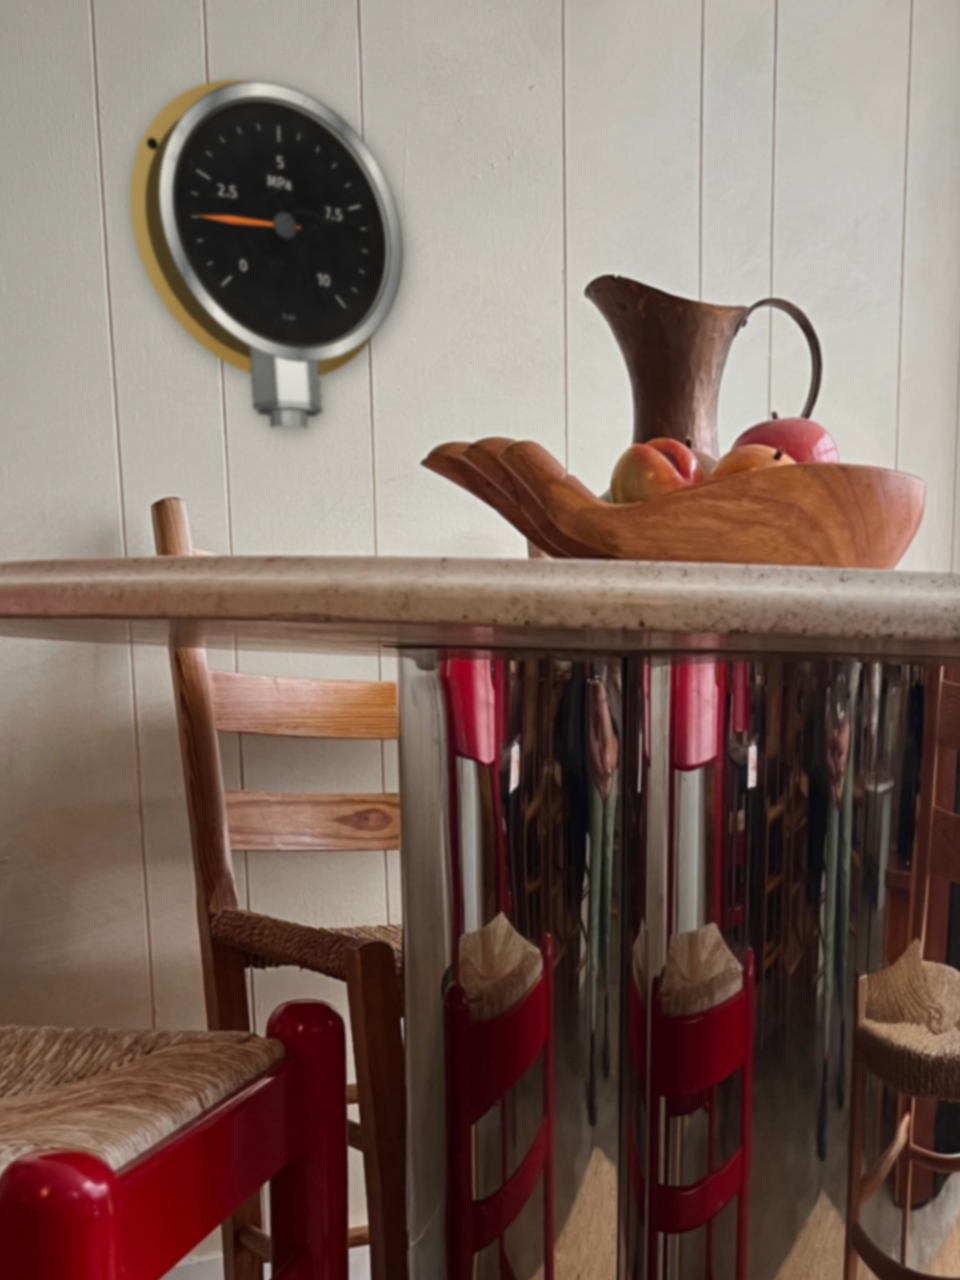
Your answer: 1.5 (MPa)
